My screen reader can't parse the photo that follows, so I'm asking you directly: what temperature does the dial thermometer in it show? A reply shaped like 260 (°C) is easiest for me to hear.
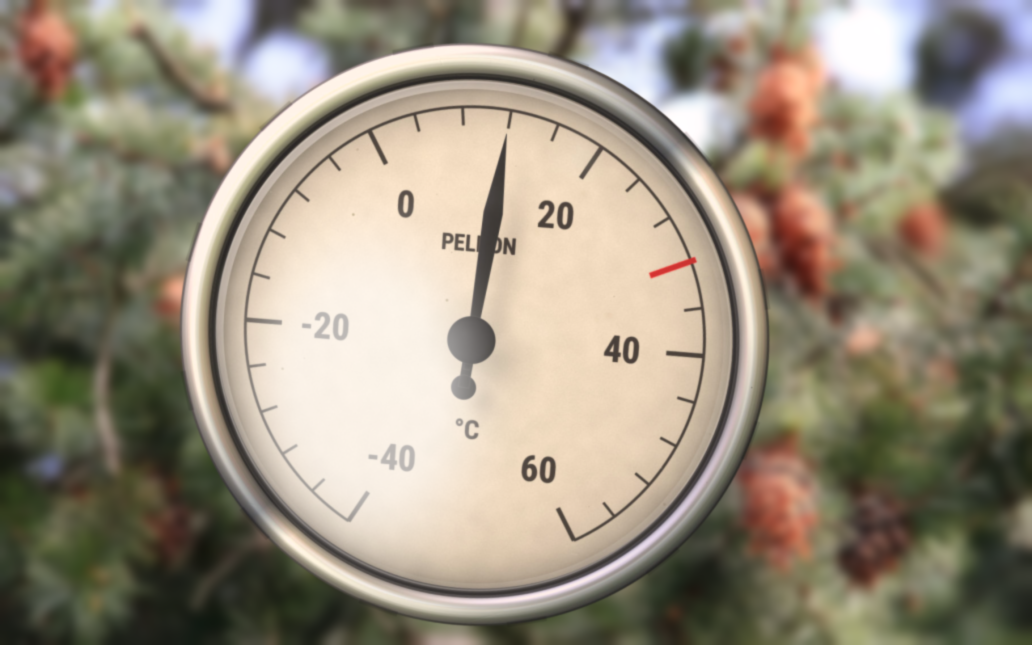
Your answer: 12 (°C)
